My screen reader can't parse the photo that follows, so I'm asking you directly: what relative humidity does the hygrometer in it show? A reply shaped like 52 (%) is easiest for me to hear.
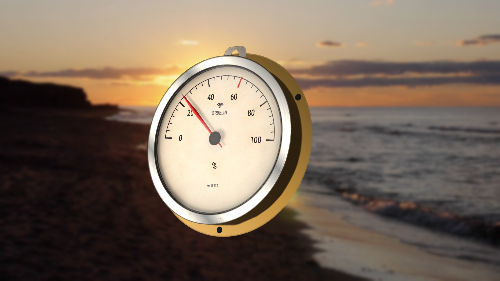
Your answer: 24 (%)
